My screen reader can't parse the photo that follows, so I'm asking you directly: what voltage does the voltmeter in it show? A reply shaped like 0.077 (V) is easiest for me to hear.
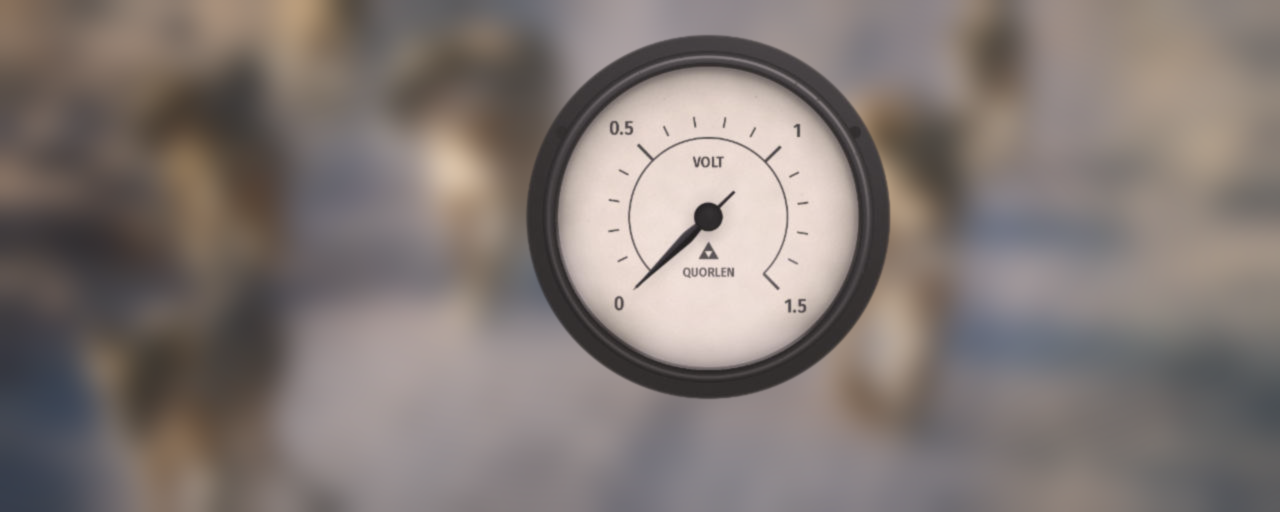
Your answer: 0 (V)
